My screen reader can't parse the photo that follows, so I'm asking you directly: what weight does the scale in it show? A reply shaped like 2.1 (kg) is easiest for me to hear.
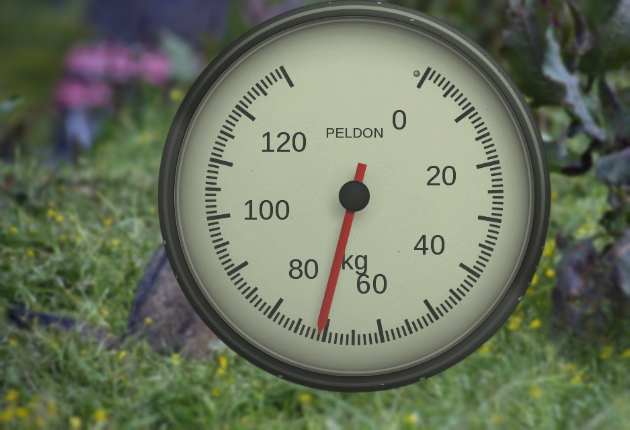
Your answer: 71 (kg)
